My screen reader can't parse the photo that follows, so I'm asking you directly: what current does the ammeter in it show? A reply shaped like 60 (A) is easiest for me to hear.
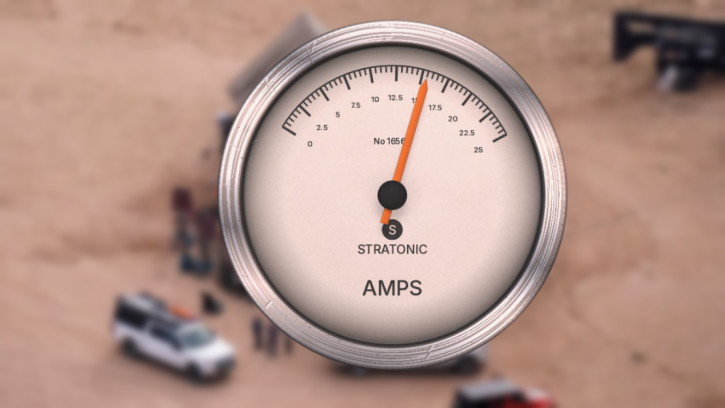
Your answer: 15.5 (A)
